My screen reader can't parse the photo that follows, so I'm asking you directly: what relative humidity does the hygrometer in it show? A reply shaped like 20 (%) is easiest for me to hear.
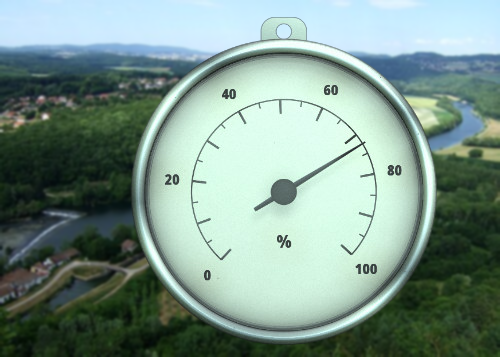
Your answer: 72.5 (%)
